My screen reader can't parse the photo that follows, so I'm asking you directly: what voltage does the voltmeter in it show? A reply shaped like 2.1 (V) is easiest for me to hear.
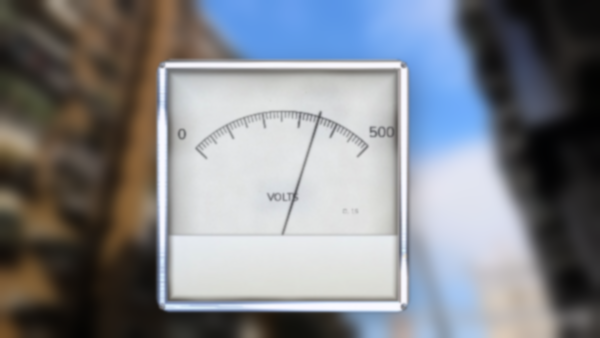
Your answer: 350 (V)
